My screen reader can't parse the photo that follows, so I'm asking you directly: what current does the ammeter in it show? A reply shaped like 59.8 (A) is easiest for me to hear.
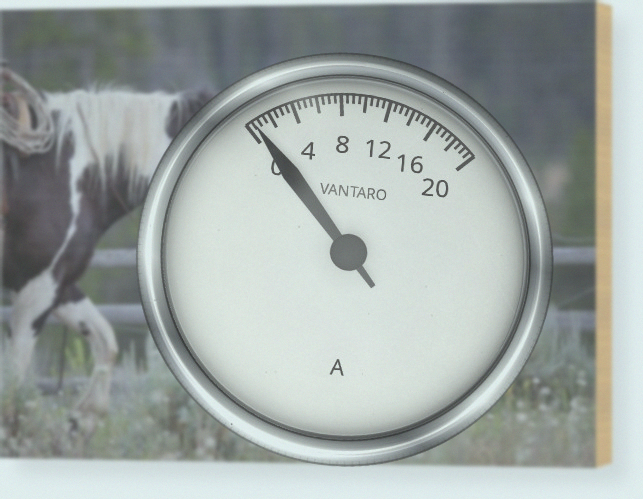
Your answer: 0.5 (A)
